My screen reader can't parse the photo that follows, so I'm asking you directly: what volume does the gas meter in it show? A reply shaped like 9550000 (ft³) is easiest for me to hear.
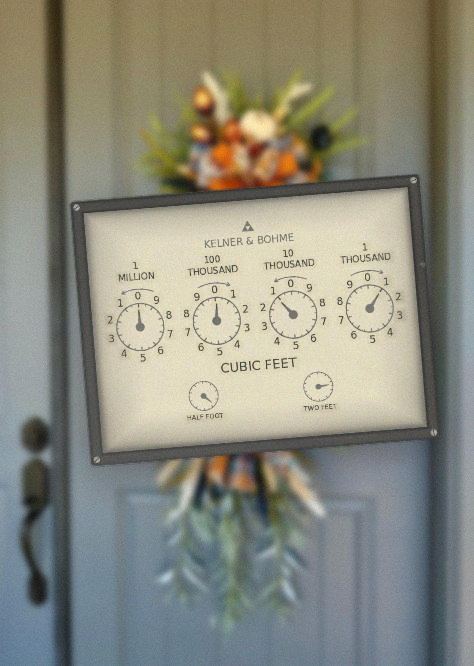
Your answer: 1100 (ft³)
